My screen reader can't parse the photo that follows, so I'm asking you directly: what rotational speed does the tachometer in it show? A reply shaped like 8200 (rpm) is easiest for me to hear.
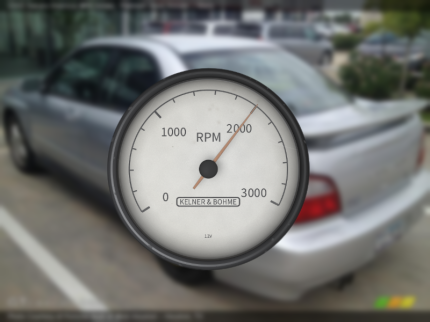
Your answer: 2000 (rpm)
